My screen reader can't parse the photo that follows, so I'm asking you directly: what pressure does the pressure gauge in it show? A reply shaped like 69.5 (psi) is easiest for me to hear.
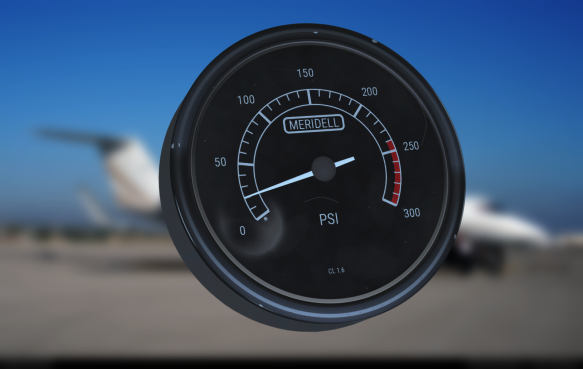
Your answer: 20 (psi)
